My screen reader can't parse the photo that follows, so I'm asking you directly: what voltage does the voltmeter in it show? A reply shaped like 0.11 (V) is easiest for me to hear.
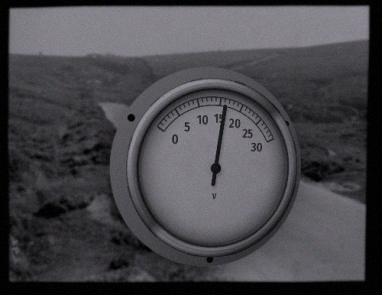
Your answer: 16 (V)
